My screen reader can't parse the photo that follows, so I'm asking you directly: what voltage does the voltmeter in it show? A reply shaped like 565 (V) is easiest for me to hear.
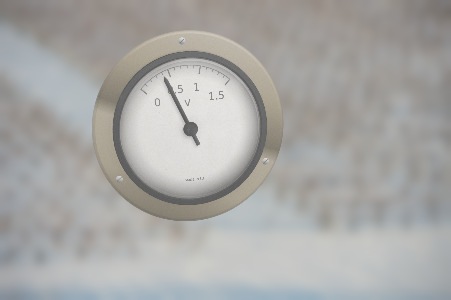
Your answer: 0.4 (V)
